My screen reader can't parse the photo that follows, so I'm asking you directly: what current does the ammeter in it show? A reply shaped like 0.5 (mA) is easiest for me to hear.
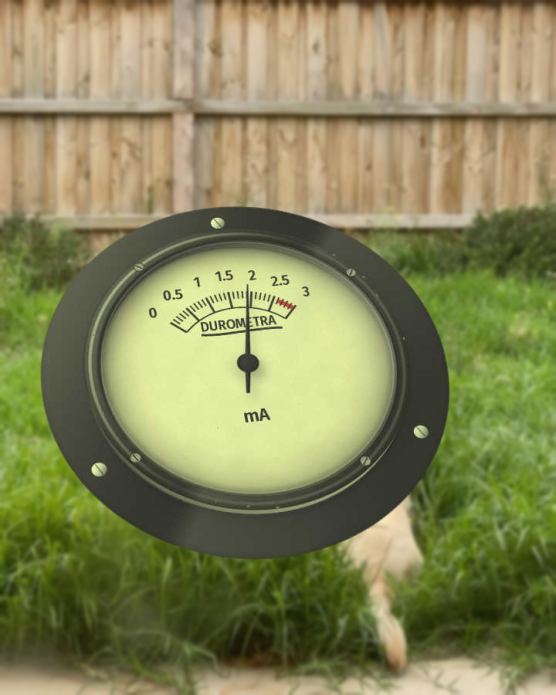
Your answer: 1.9 (mA)
